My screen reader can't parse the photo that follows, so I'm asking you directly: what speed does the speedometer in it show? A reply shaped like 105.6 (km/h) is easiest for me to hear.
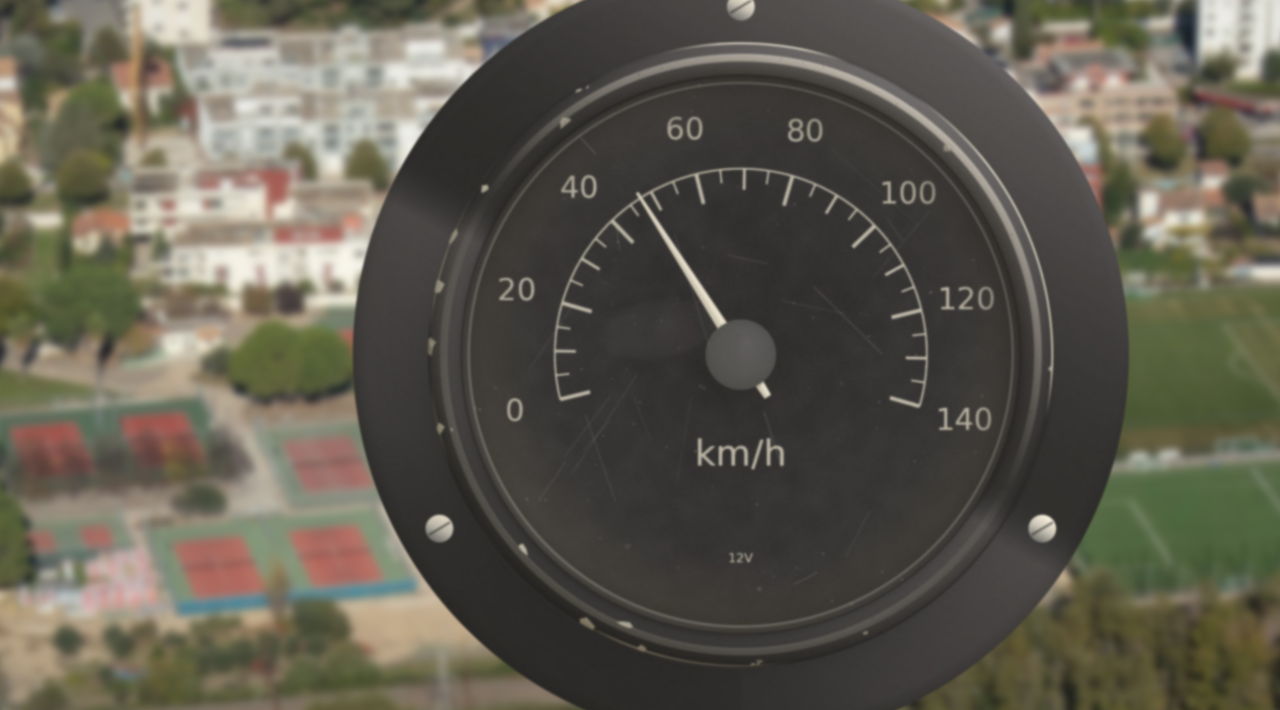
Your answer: 47.5 (km/h)
